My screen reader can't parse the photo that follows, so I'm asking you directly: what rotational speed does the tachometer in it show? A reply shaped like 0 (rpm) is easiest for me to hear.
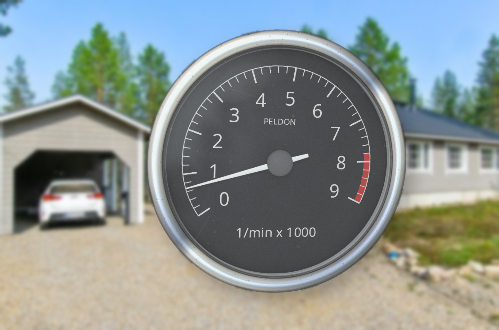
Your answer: 700 (rpm)
